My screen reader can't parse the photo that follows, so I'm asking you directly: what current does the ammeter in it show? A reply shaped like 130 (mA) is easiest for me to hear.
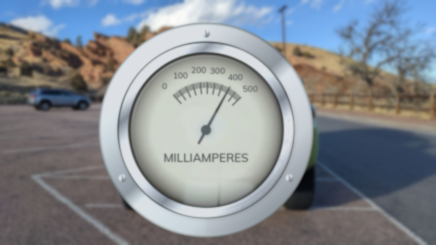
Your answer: 400 (mA)
